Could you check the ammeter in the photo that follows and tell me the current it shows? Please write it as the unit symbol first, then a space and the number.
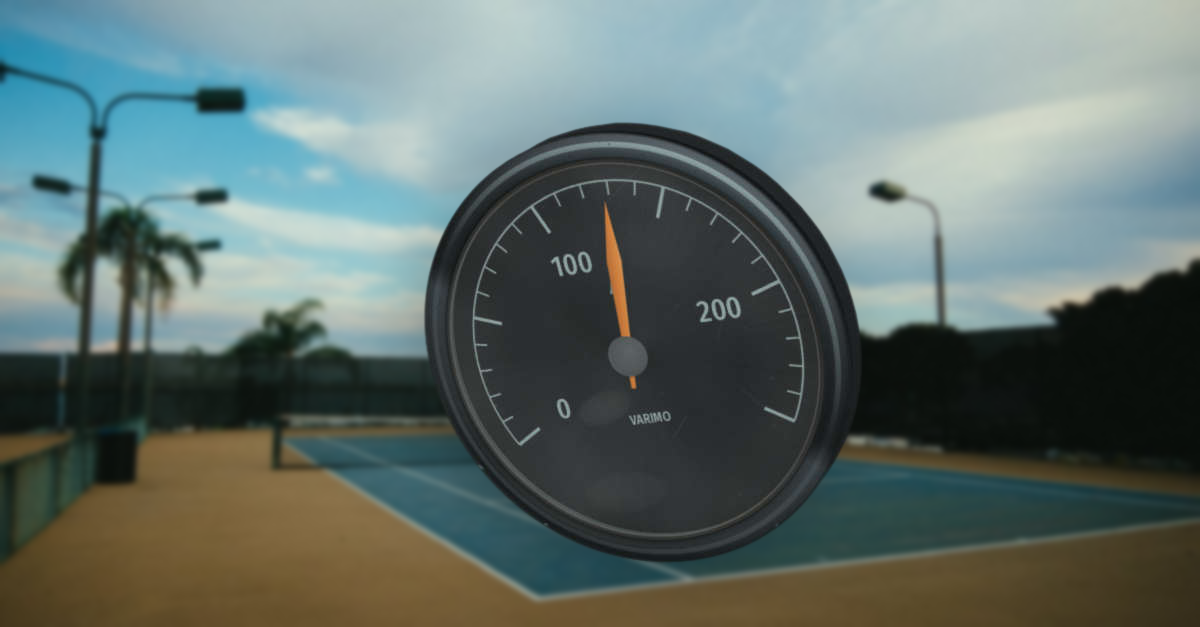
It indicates A 130
